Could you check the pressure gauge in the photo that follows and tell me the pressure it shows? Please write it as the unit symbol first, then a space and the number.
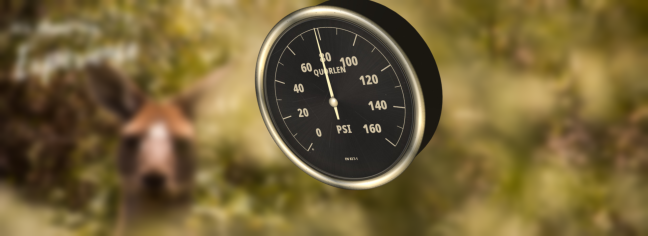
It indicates psi 80
